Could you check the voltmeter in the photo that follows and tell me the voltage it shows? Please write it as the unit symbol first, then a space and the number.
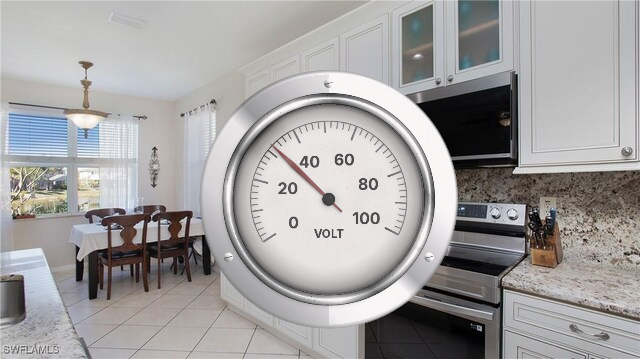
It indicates V 32
